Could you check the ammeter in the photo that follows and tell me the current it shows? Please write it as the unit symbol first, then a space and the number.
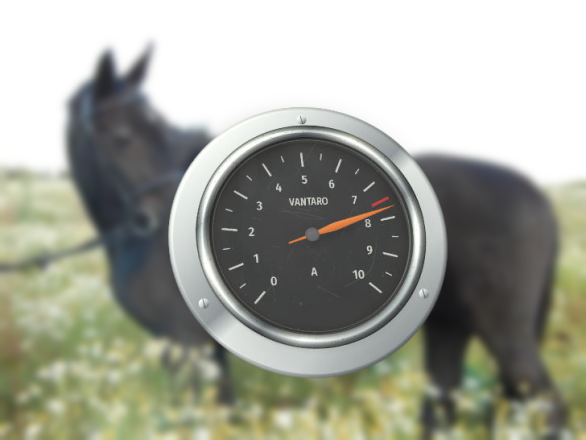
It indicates A 7.75
